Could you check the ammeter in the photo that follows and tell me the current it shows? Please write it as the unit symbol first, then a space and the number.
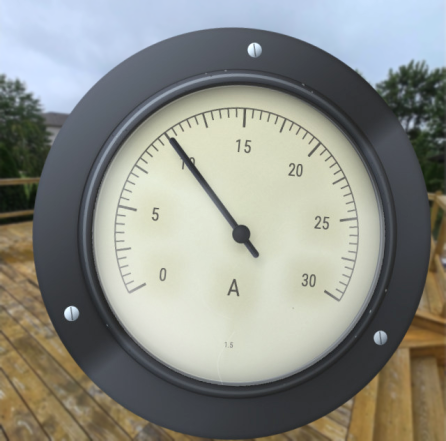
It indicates A 10
